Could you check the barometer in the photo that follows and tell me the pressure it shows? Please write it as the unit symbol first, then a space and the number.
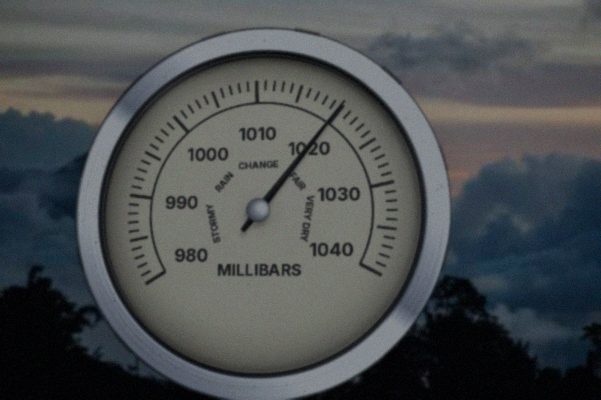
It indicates mbar 1020
